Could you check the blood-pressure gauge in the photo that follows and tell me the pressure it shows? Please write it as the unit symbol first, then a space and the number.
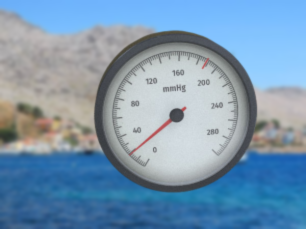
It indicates mmHg 20
